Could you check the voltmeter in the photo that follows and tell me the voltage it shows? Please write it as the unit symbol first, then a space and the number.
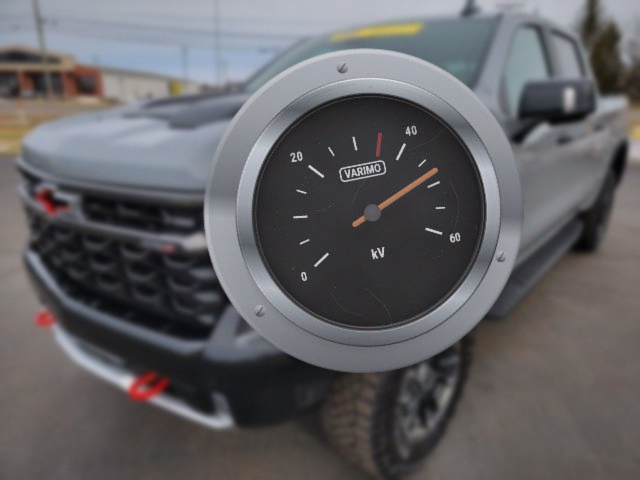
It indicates kV 47.5
